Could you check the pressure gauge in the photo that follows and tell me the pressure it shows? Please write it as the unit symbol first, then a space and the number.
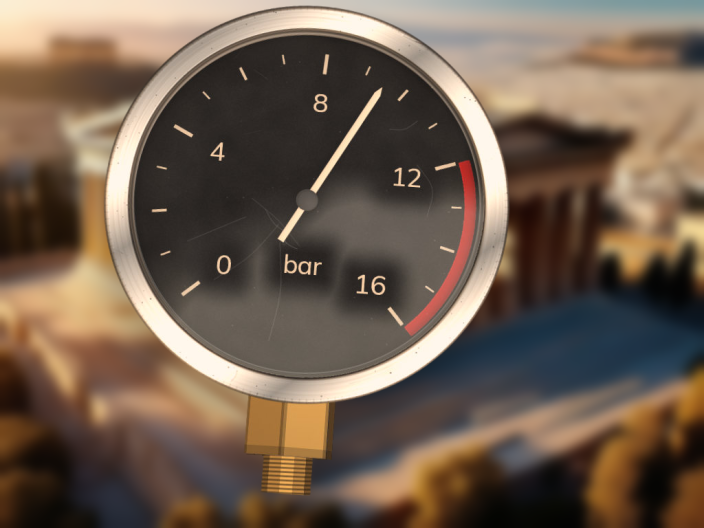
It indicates bar 9.5
